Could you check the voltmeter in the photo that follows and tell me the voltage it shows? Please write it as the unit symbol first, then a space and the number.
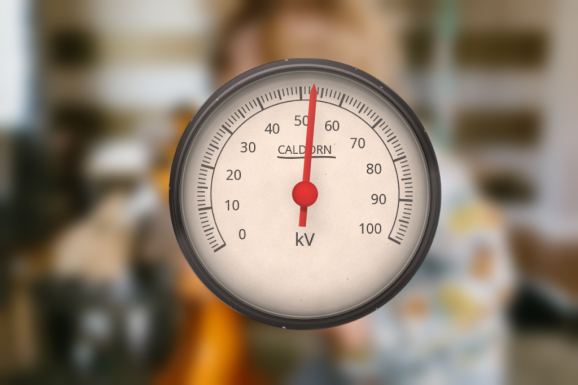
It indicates kV 53
